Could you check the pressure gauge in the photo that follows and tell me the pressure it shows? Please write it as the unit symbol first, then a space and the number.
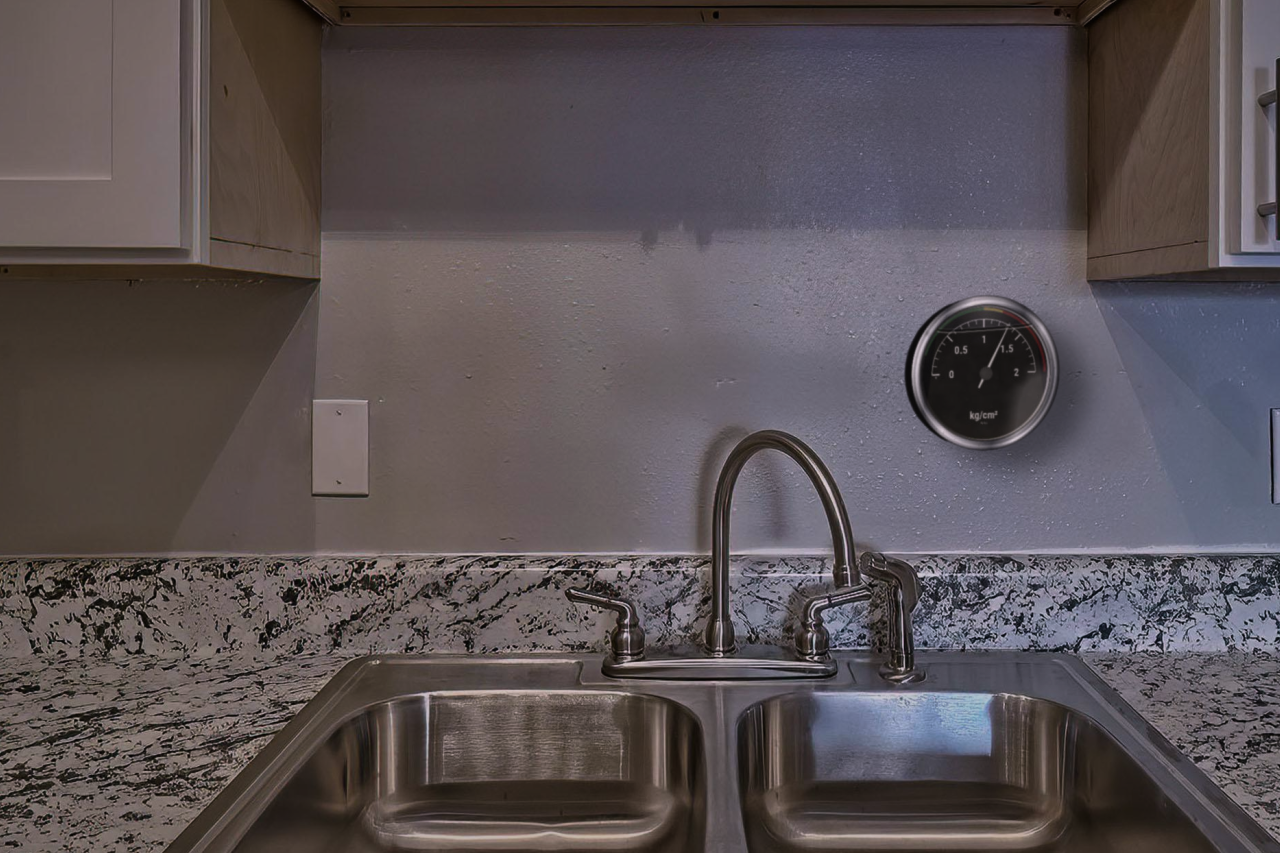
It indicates kg/cm² 1.3
